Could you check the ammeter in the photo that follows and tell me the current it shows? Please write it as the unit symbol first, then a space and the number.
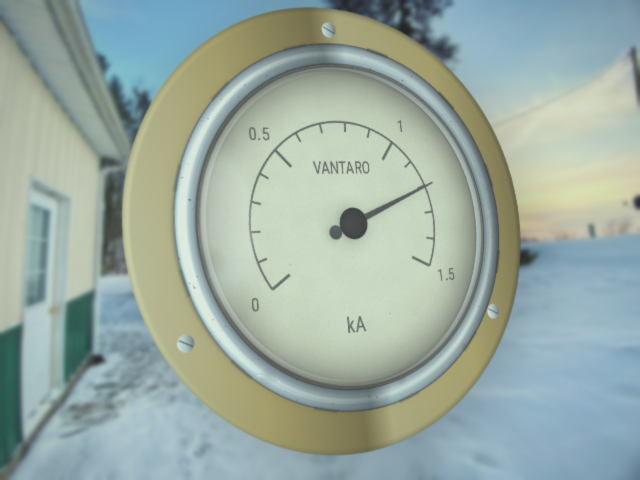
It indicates kA 1.2
